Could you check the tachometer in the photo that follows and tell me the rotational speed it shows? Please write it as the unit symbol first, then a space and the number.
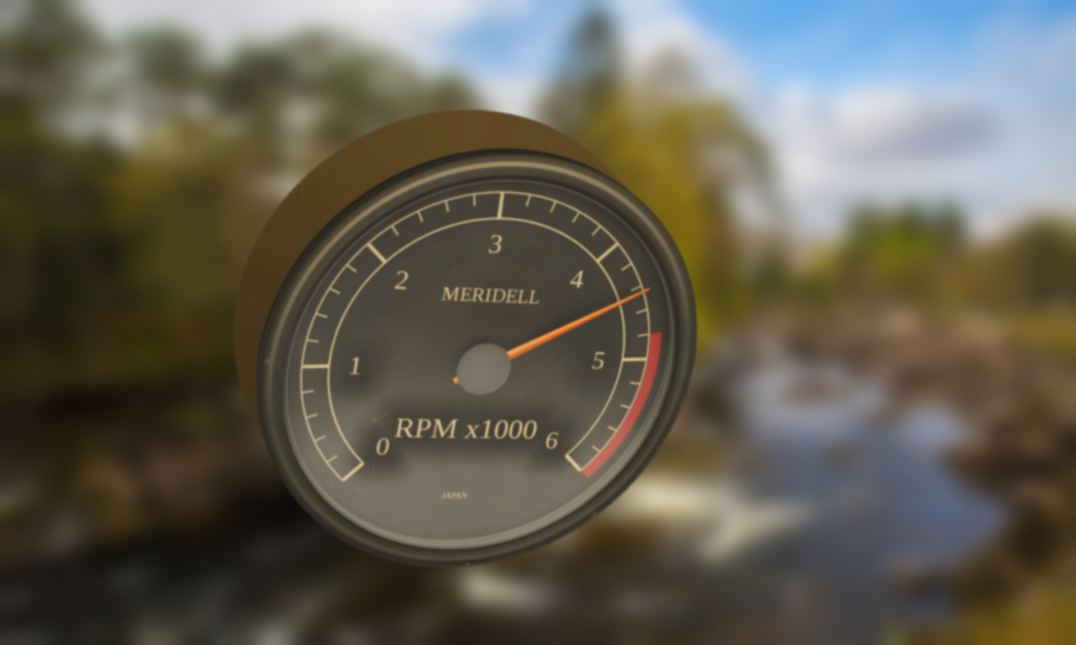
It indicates rpm 4400
